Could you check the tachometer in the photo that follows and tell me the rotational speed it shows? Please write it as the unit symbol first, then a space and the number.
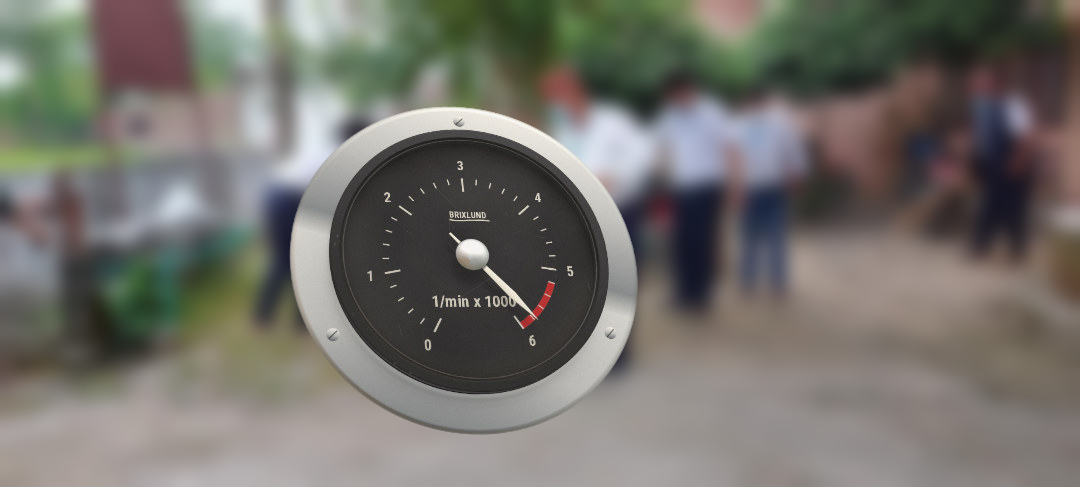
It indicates rpm 5800
